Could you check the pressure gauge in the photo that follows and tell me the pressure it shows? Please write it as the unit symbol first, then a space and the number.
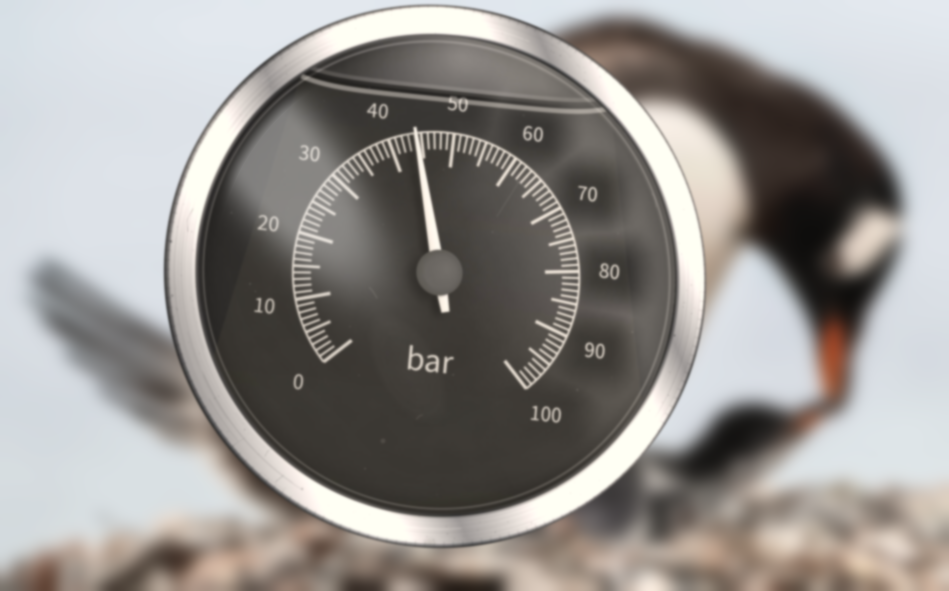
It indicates bar 44
